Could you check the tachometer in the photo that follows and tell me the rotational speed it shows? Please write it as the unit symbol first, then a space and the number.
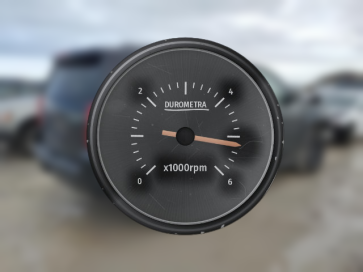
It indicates rpm 5200
